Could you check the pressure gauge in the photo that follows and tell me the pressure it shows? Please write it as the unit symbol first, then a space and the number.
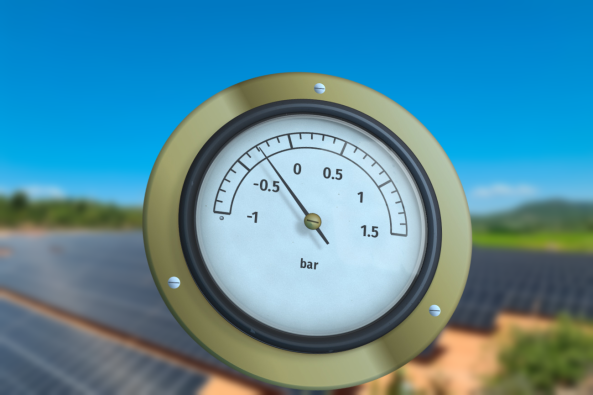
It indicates bar -0.3
